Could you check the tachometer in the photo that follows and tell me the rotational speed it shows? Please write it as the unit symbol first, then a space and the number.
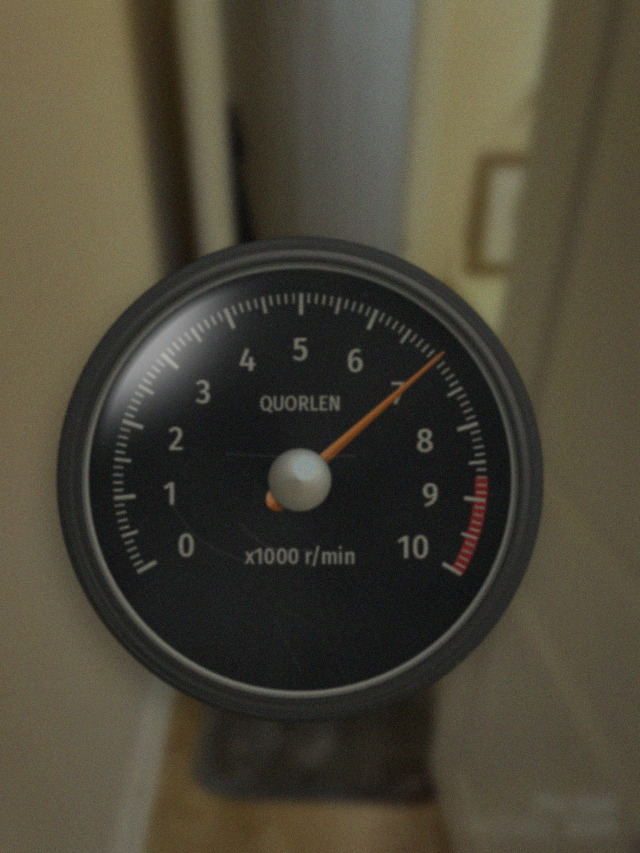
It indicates rpm 7000
